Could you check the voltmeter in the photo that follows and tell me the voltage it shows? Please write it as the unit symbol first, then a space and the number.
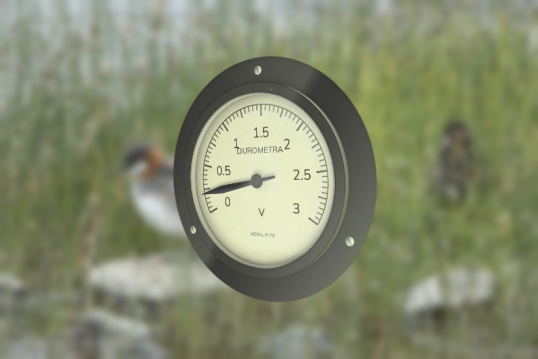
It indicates V 0.2
